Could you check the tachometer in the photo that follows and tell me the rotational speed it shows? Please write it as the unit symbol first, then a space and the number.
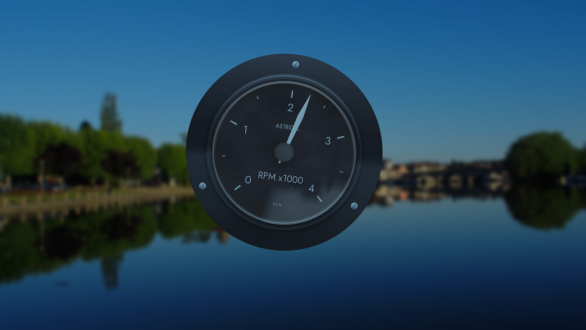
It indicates rpm 2250
